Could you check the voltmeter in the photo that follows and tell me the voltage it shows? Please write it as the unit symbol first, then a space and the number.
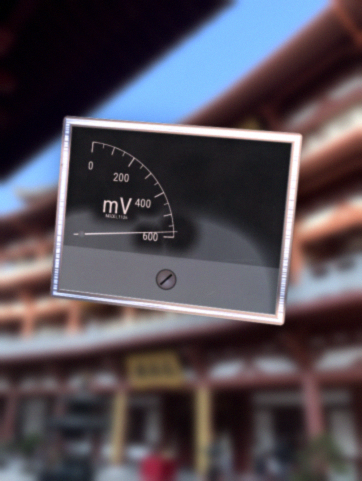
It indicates mV 575
